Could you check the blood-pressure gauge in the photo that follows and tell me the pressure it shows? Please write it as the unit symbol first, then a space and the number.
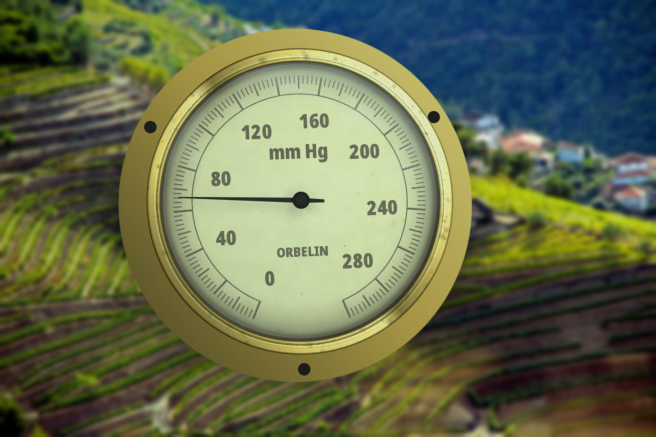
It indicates mmHg 66
